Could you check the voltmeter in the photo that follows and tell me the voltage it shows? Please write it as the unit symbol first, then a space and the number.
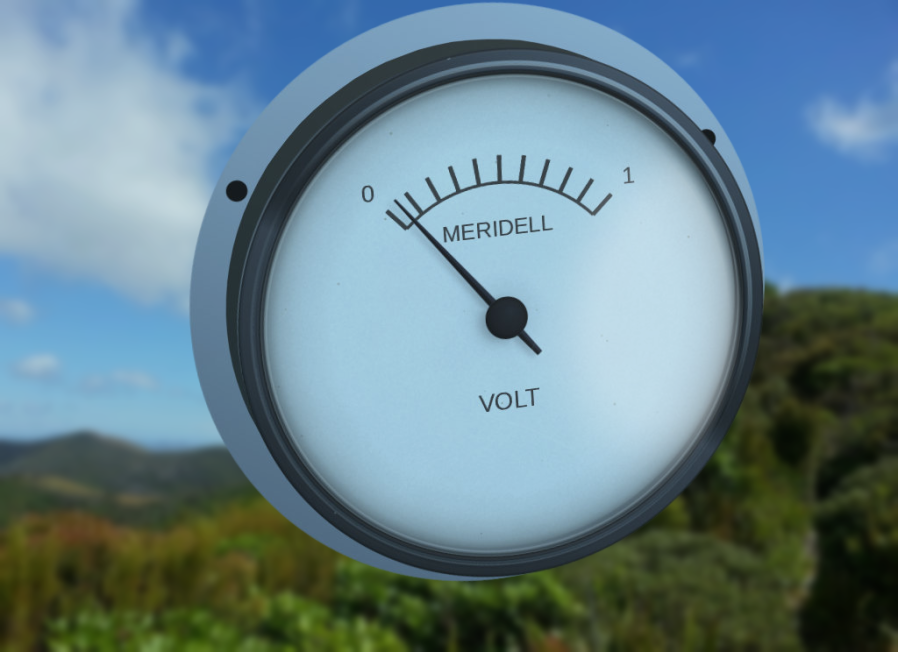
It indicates V 0.05
